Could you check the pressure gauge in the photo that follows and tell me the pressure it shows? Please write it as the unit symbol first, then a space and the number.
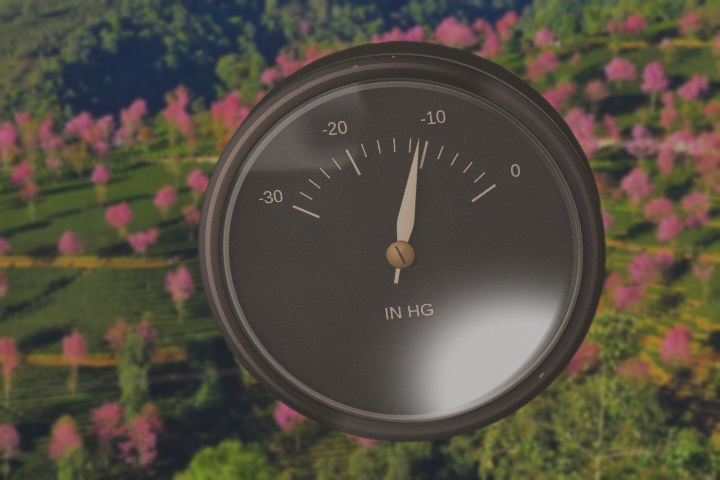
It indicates inHg -11
